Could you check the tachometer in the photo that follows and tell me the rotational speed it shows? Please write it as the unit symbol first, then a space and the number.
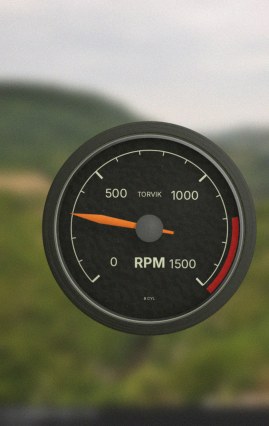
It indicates rpm 300
